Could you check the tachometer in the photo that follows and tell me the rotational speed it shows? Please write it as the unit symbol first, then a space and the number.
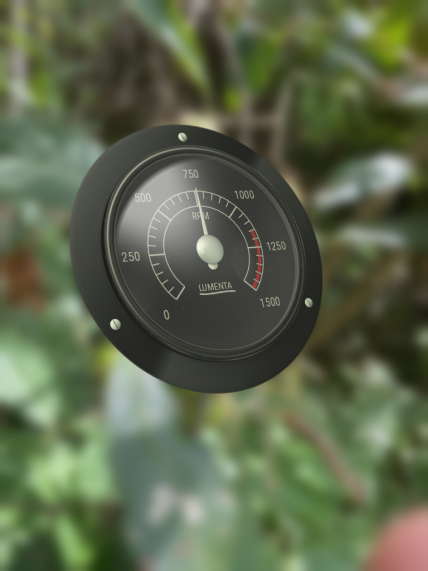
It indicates rpm 750
